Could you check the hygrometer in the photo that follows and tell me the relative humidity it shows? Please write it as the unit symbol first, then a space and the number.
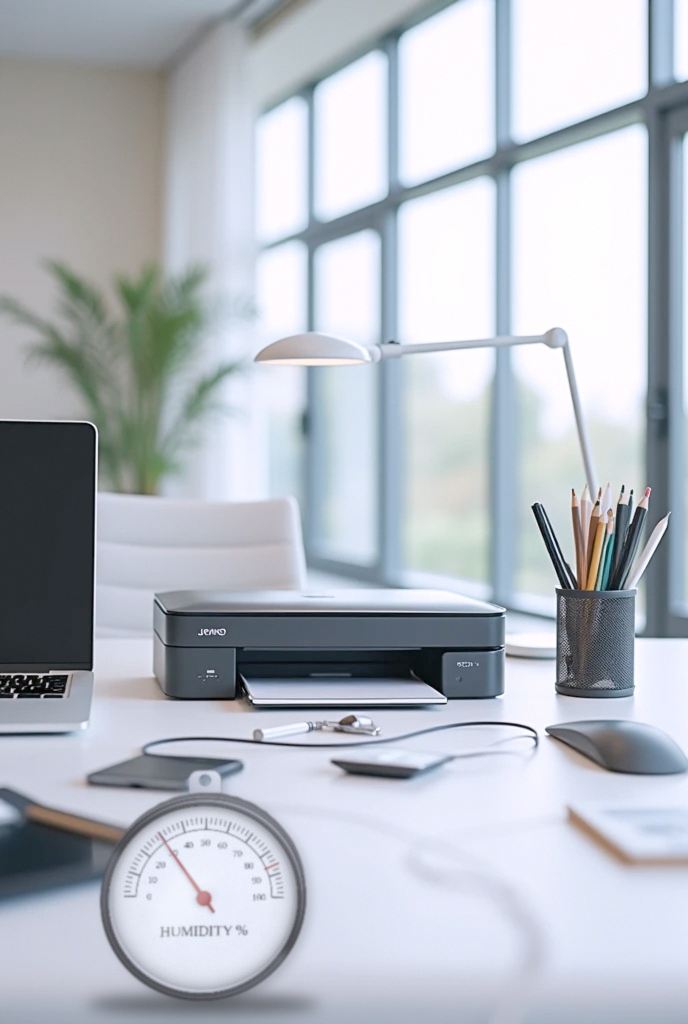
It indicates % 30
